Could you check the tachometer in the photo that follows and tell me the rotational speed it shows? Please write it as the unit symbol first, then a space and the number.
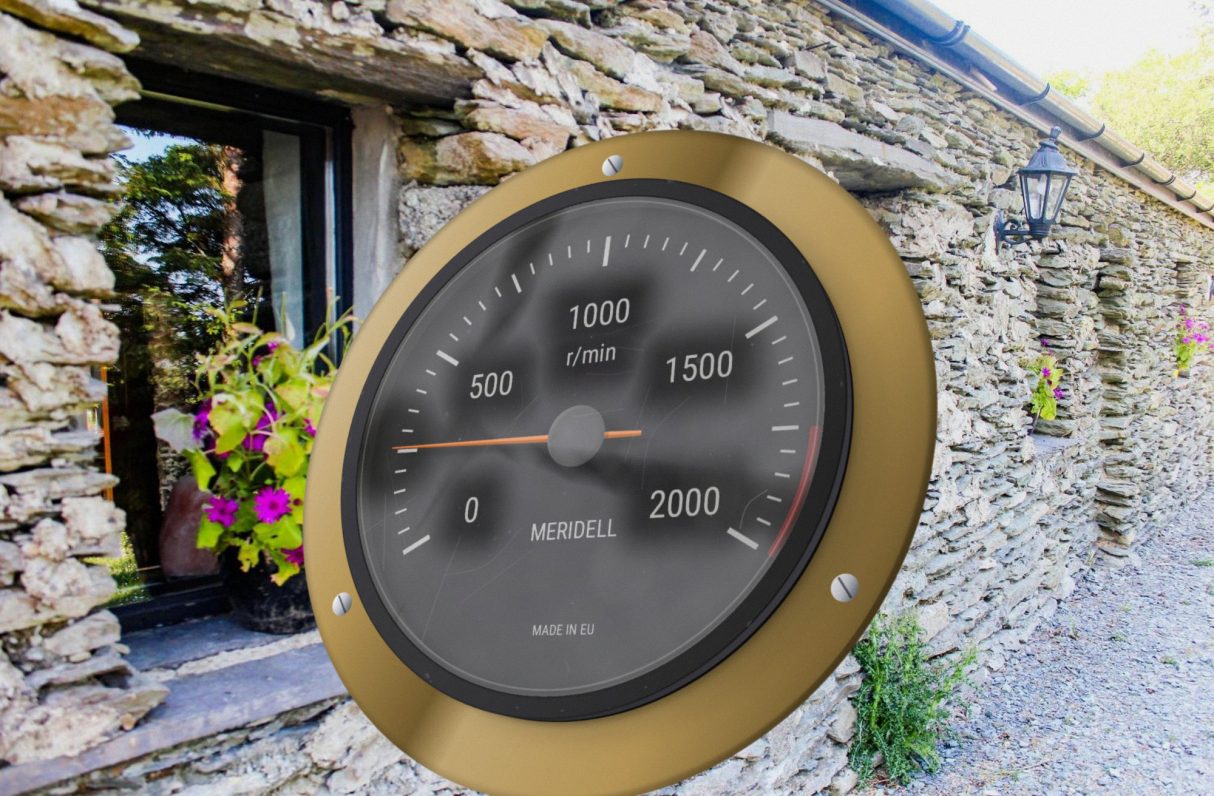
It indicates rpm 250
